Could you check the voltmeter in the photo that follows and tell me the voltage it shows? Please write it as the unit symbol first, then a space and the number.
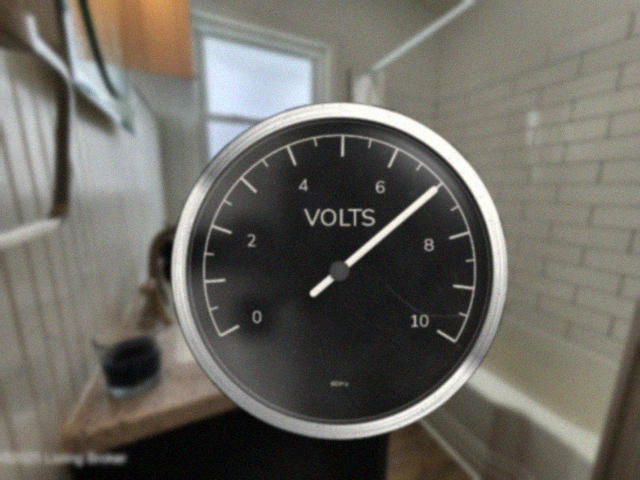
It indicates V 7
